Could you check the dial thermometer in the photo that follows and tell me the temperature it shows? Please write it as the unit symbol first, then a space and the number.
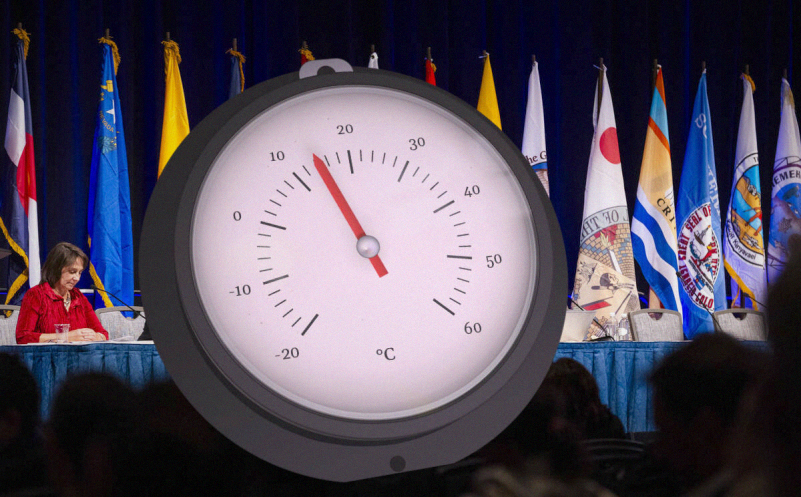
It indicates °C 14
